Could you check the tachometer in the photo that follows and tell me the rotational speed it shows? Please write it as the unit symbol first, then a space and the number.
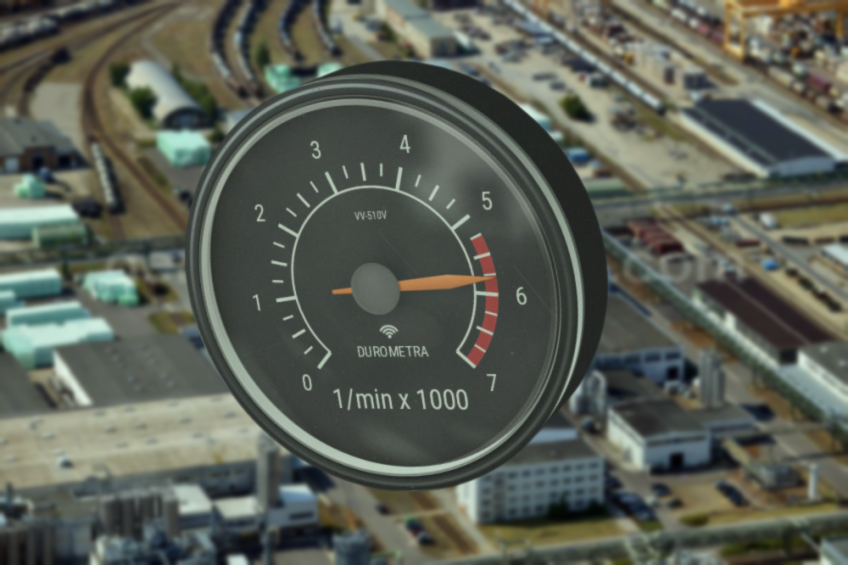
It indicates rpm 5750
